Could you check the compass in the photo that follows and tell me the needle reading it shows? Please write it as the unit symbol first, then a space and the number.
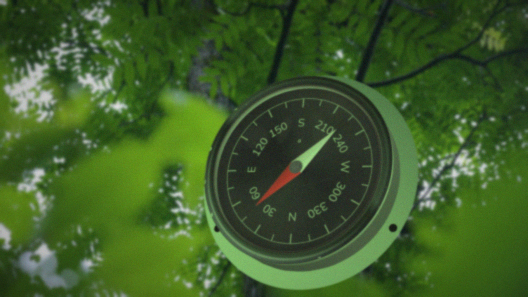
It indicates ° 45
